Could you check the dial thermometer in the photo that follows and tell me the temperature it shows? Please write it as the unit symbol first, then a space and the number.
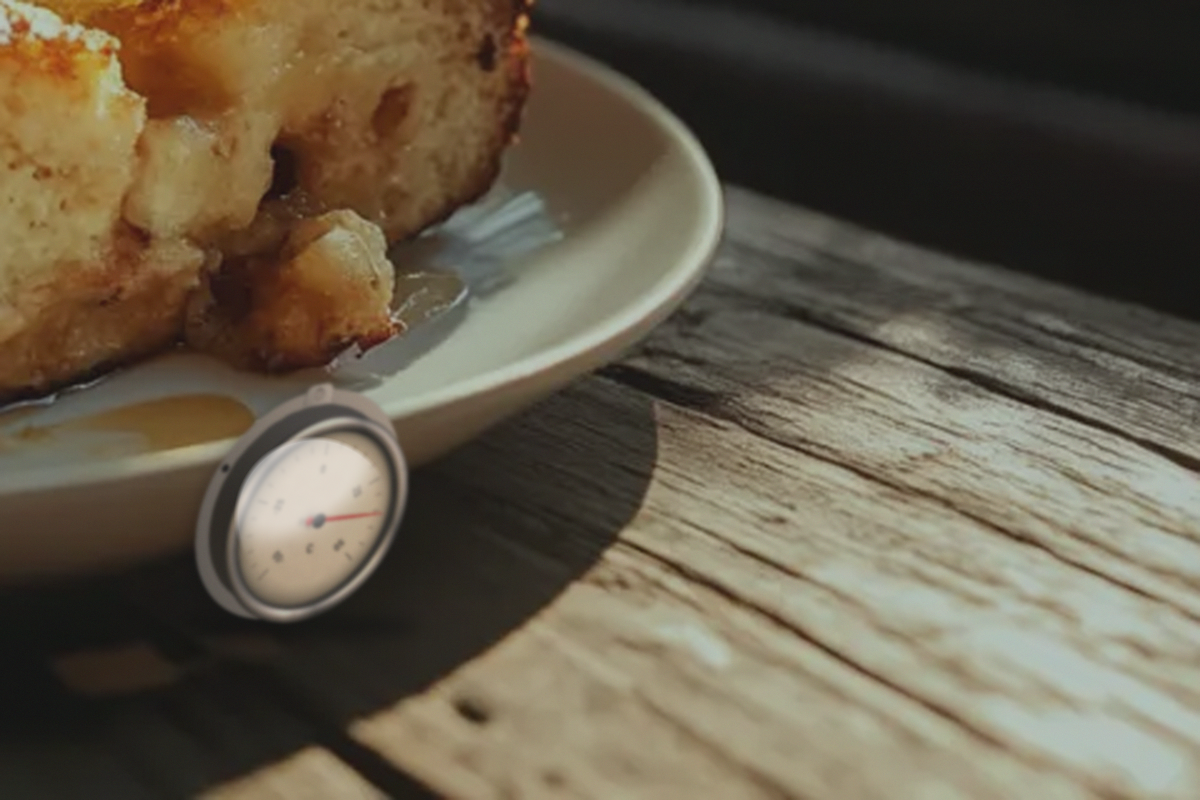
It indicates °C 35
